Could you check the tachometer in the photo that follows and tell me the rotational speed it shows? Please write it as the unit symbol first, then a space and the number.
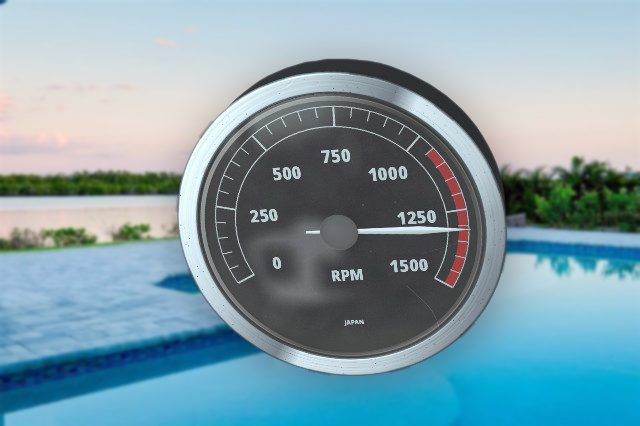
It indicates rpm 1300
